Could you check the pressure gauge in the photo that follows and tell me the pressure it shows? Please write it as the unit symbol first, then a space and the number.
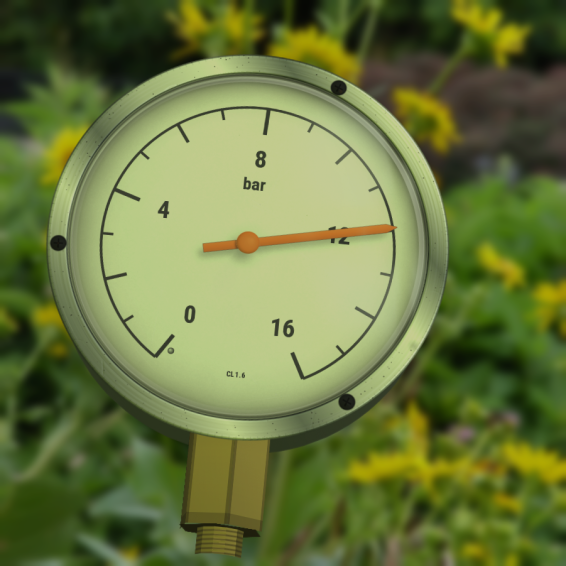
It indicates bar 12
